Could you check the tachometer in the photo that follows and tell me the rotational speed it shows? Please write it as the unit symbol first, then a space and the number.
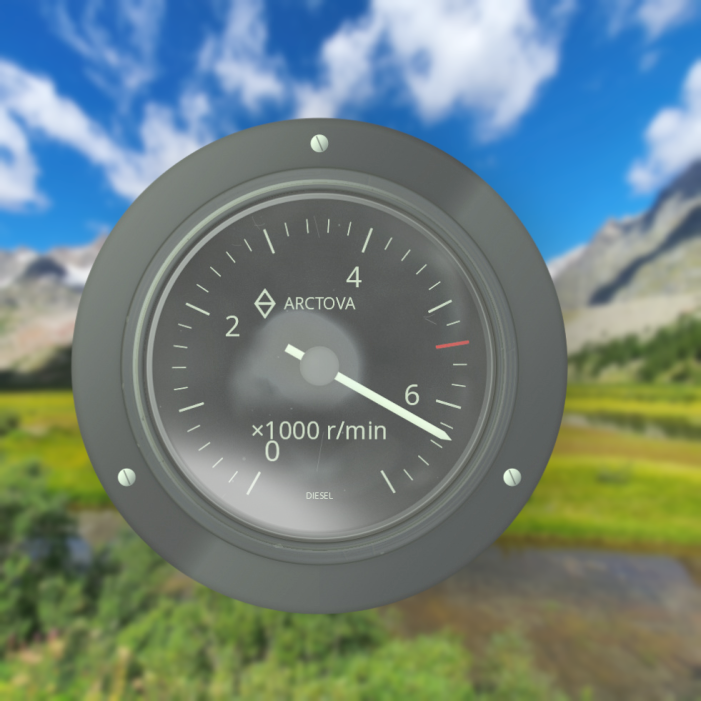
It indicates rpm 6300
